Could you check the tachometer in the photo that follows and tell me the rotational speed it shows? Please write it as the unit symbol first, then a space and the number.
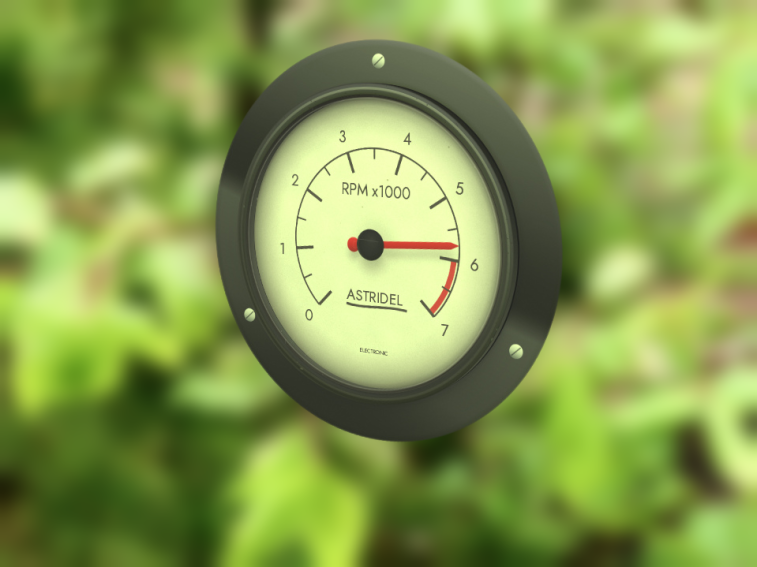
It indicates rpm 5750
